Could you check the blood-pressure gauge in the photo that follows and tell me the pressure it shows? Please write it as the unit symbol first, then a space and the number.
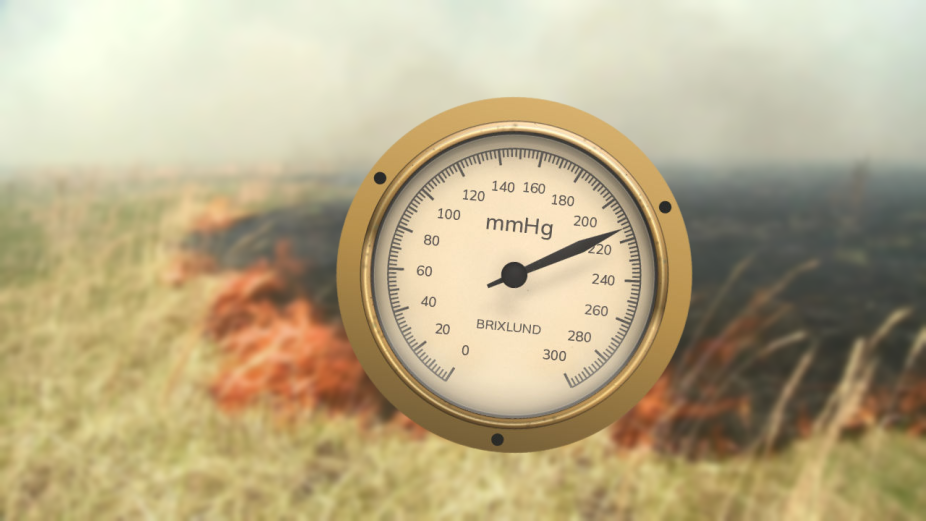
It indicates mmHg 214
